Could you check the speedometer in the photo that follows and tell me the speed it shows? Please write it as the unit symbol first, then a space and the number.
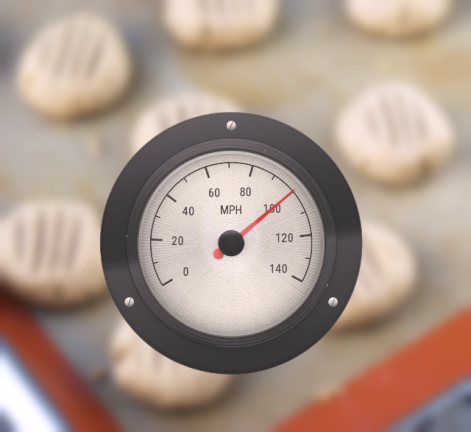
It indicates mph 100
